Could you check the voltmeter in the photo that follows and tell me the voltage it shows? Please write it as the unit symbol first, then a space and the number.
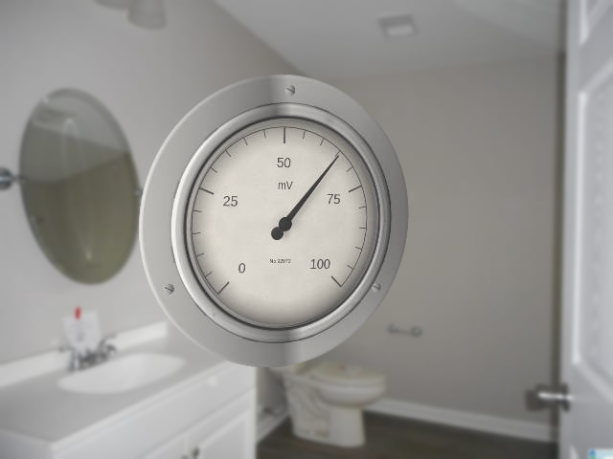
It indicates mV 65
